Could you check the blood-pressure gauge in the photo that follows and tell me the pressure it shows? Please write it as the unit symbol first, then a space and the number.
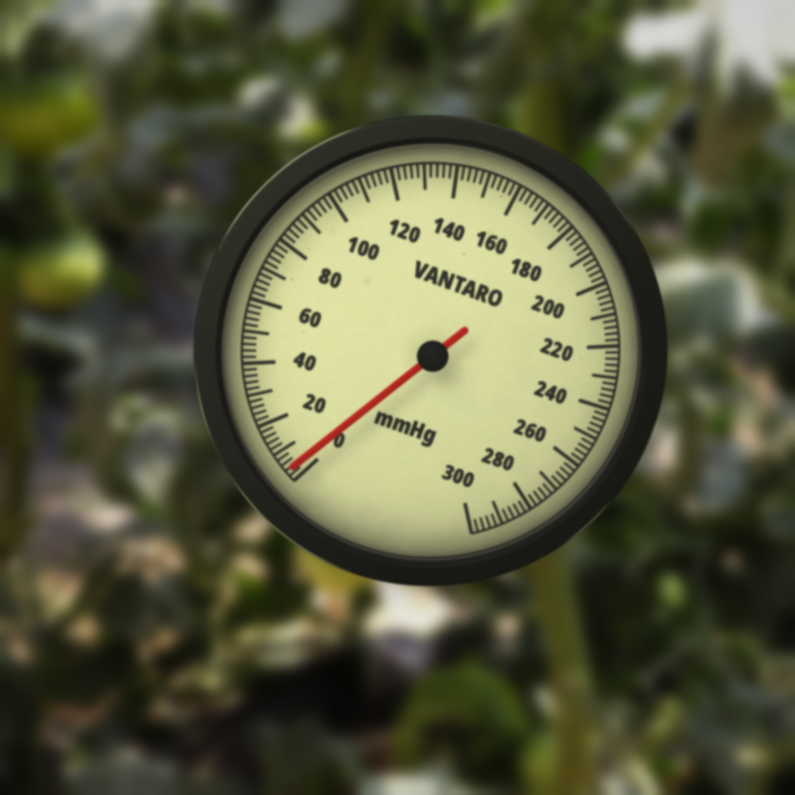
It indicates mmHg 4
